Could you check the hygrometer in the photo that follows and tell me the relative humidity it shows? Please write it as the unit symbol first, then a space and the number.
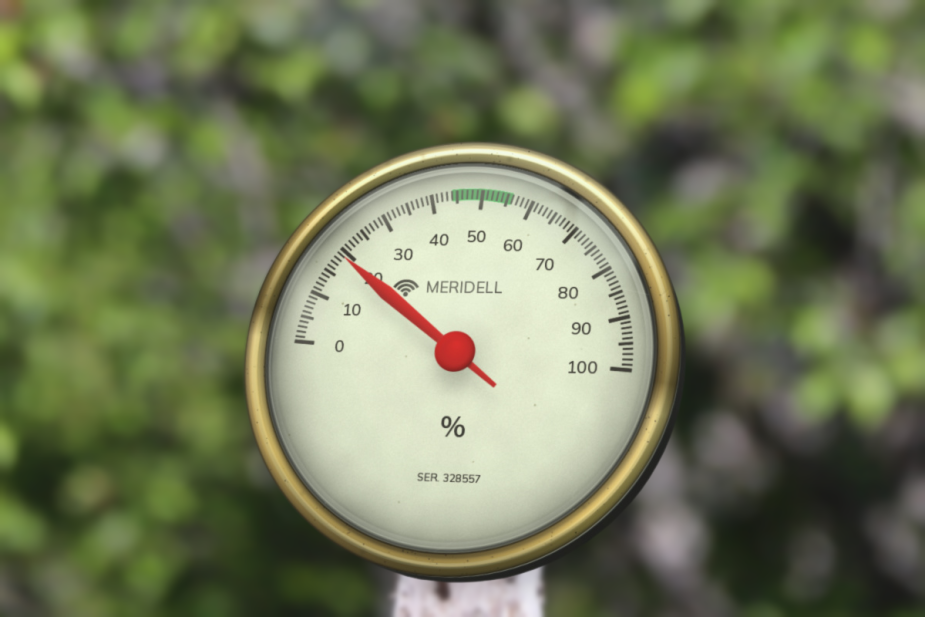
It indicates % 19
